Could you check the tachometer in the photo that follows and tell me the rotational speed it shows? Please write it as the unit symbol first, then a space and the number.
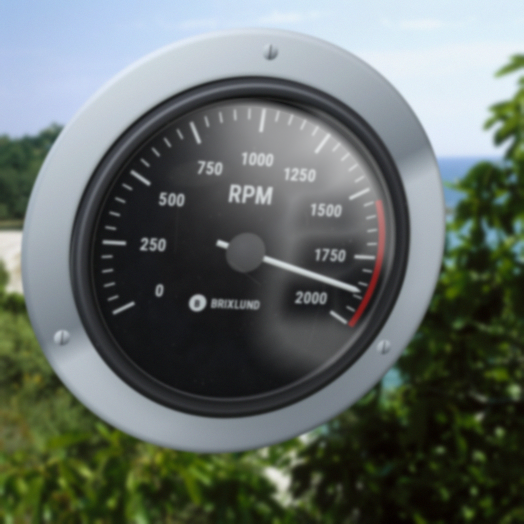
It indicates rpm 1875
